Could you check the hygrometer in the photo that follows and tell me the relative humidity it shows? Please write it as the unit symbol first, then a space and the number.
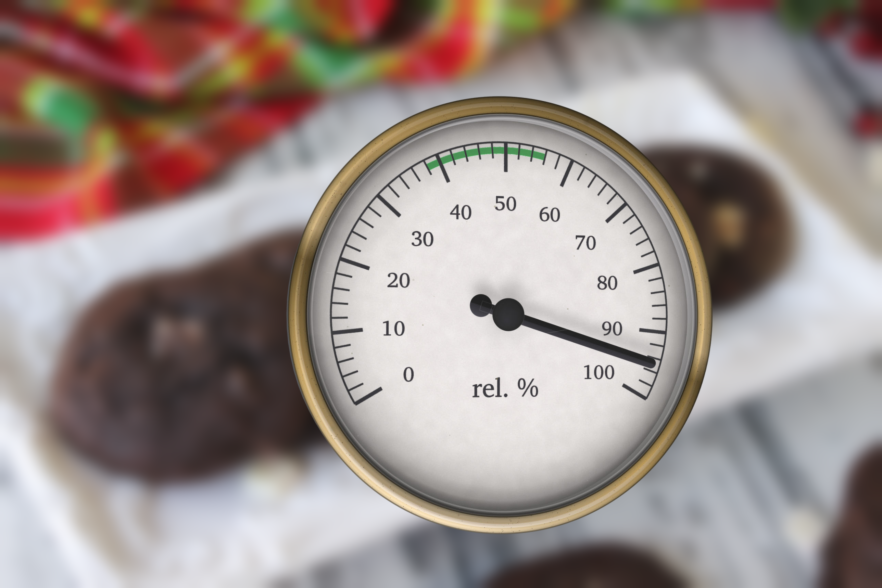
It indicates % 95
